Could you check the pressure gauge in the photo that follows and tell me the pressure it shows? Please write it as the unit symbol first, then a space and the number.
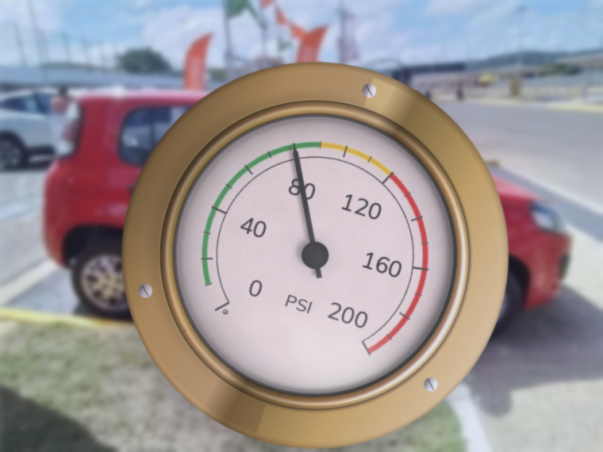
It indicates psi 80
